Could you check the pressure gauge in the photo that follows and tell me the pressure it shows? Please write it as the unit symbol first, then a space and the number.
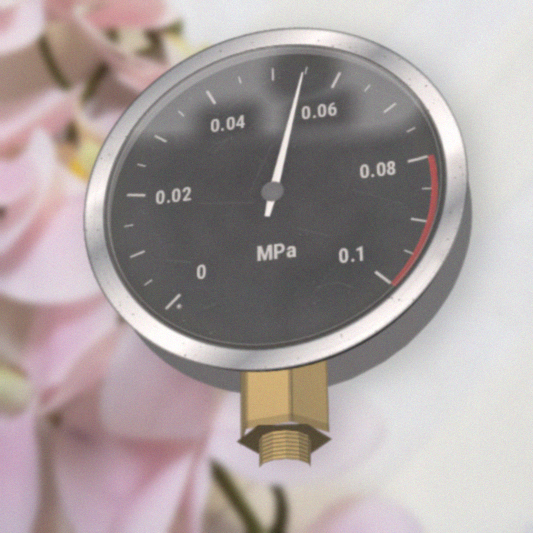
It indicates MPa 0.055
